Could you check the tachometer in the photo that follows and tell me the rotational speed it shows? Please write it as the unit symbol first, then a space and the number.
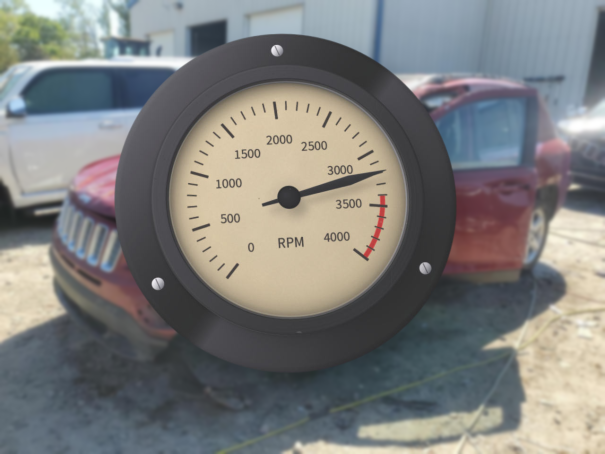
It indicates rpm 3200
